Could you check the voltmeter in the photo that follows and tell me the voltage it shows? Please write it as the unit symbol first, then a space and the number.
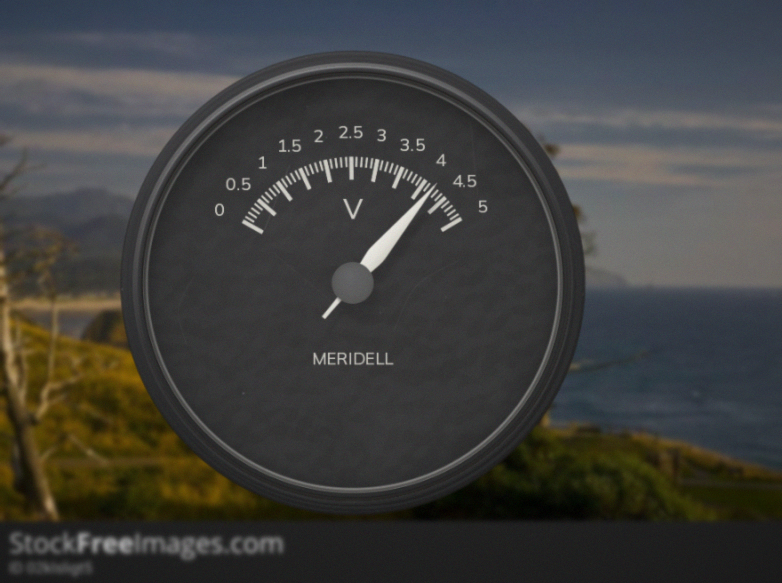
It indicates V 4.2
